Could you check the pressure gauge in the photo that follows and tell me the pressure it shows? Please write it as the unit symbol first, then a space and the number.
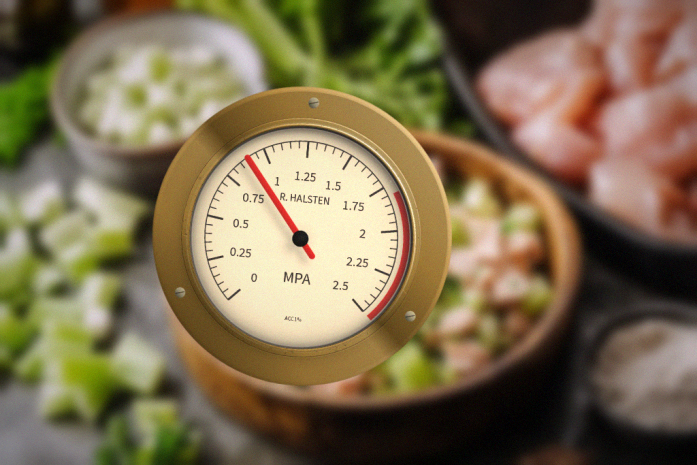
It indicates MPa 0.9
